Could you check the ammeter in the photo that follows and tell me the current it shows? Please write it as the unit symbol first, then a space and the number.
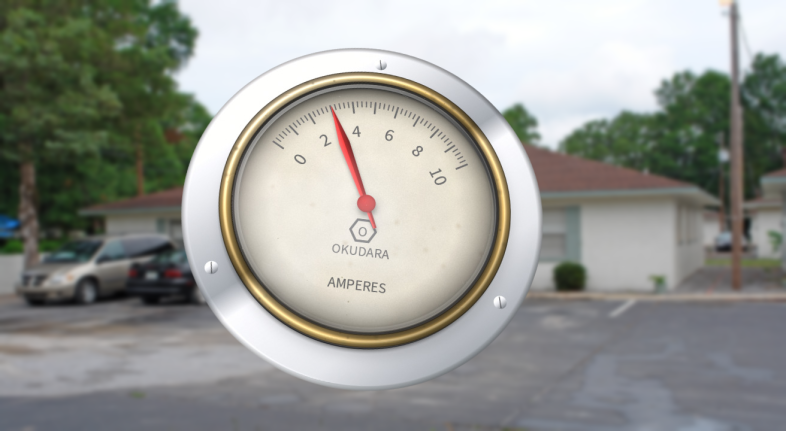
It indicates A 3
